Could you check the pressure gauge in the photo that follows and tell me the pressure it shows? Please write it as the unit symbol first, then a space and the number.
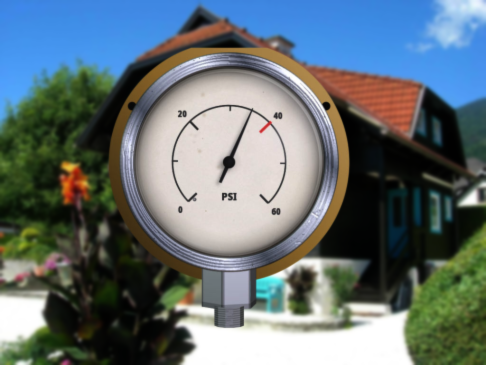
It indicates psi 35
